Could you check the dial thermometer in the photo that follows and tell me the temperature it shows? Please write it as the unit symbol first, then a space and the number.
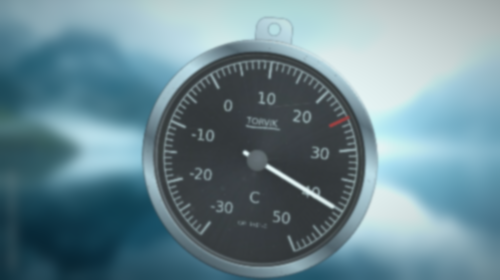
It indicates °C 40
